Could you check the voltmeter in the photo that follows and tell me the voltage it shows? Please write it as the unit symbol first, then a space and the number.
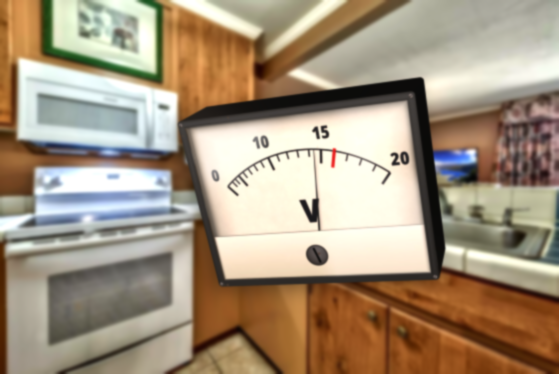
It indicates V 14.5
